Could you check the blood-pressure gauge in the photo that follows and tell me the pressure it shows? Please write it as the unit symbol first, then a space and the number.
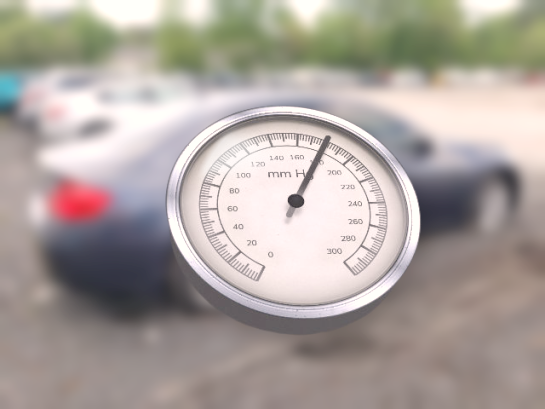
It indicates mmHg 180
